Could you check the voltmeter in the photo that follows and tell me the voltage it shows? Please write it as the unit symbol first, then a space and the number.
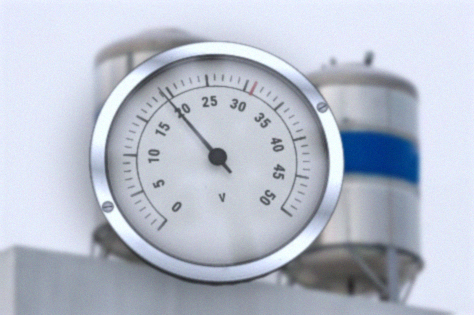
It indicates V 19
